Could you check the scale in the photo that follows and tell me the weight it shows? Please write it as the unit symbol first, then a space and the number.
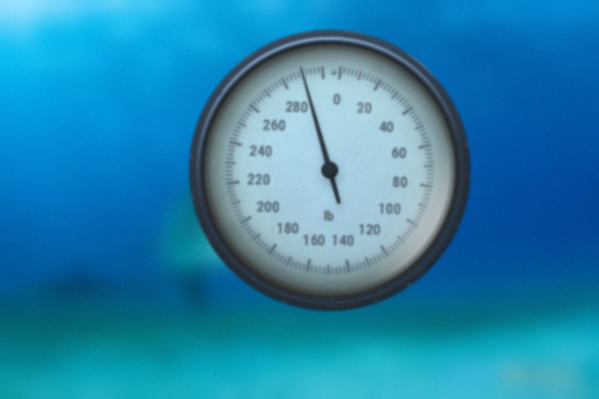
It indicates lb 290
